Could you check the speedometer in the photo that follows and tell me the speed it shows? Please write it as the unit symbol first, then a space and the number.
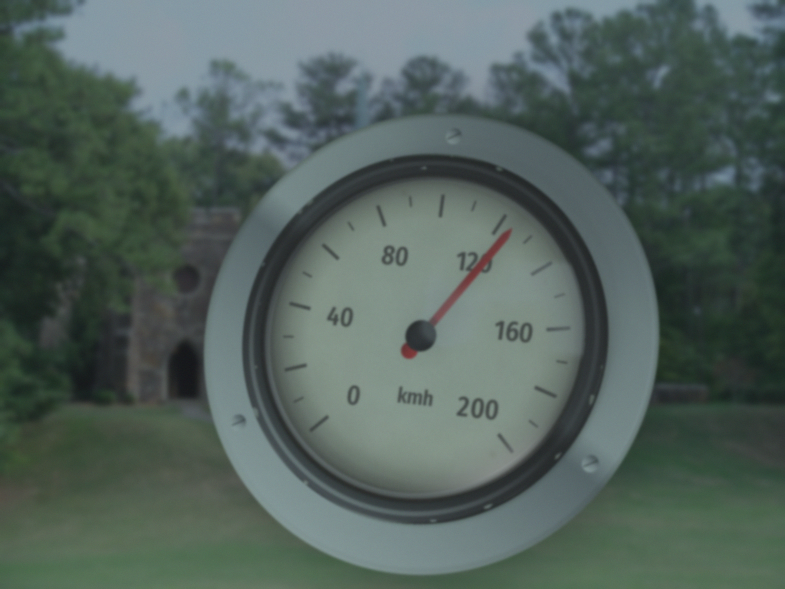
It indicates km/h 125
